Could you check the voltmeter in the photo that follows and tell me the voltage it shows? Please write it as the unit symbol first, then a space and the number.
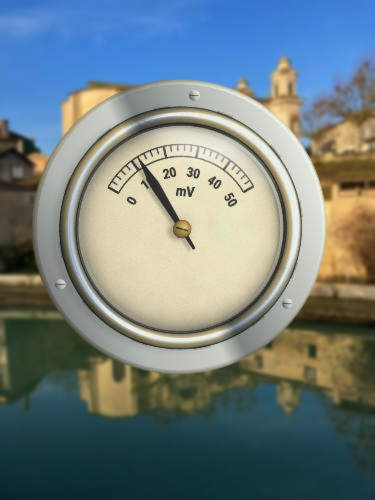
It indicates mV 12
